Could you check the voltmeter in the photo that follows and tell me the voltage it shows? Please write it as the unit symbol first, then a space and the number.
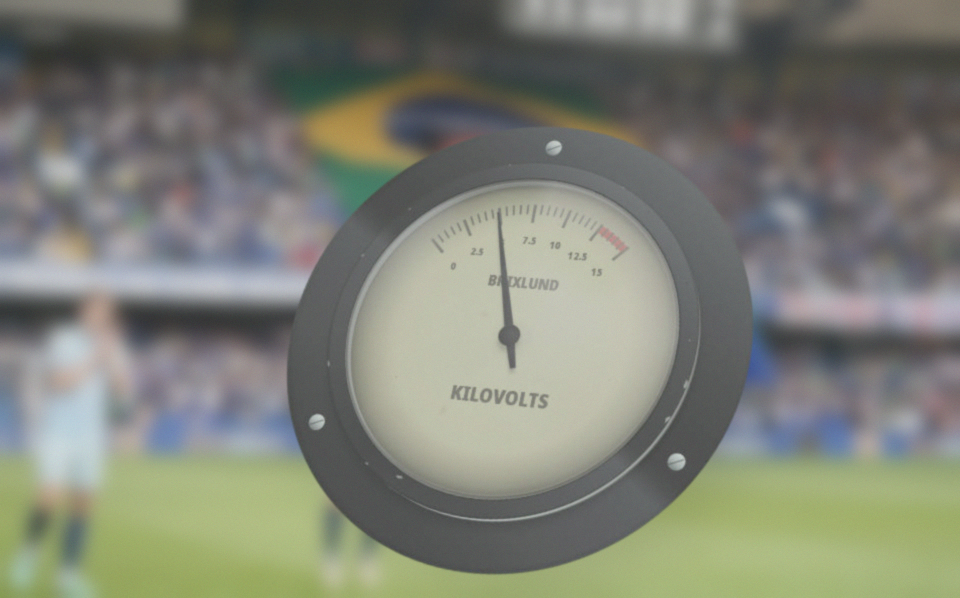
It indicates kV 5
